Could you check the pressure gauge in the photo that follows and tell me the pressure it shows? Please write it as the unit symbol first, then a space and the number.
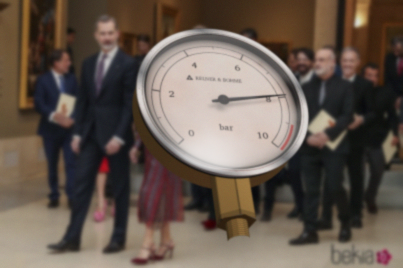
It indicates bar 8
